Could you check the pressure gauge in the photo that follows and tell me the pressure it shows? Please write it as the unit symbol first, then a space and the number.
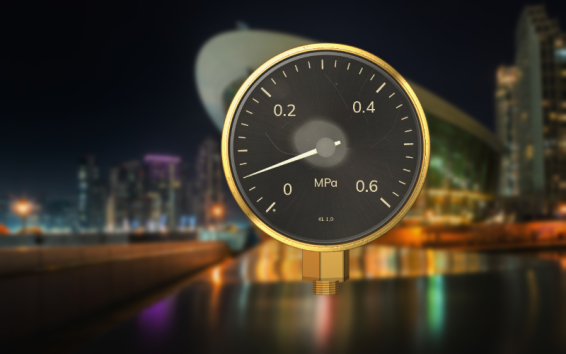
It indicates MPa 0.06
